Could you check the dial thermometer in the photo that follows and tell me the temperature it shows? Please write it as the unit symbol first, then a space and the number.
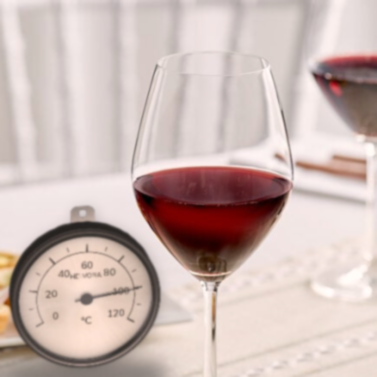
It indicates °C 100
